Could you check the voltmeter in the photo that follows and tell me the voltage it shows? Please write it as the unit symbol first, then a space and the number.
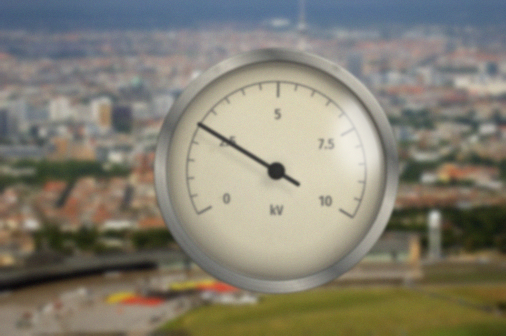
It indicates kV 2.5
